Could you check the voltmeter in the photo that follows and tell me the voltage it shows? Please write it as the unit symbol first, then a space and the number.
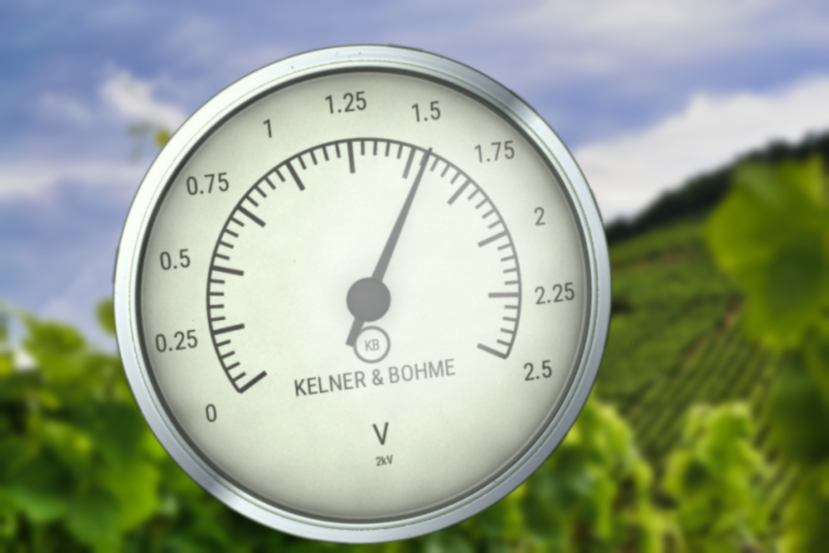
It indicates V 1.55
